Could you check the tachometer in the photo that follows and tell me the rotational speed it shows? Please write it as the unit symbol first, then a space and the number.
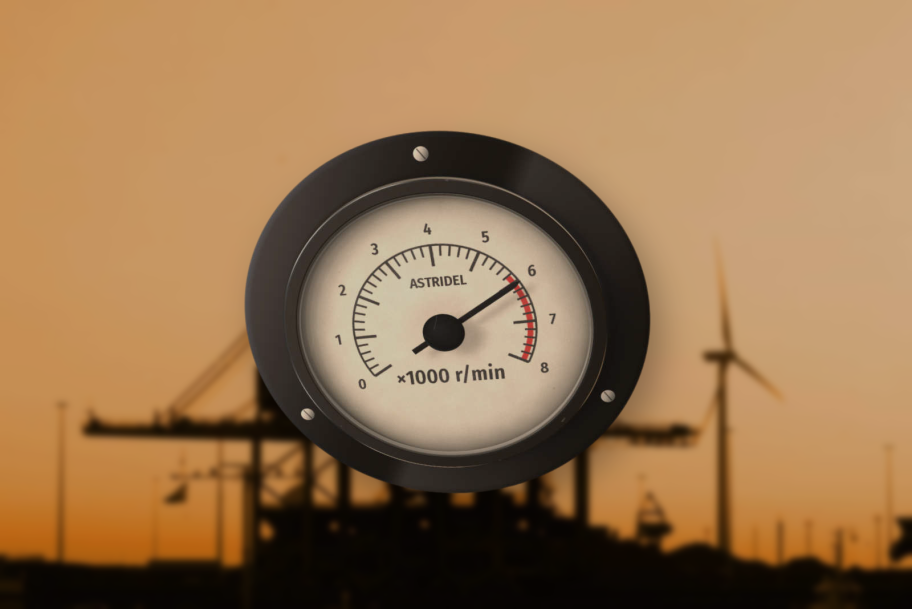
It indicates rpm 6000
